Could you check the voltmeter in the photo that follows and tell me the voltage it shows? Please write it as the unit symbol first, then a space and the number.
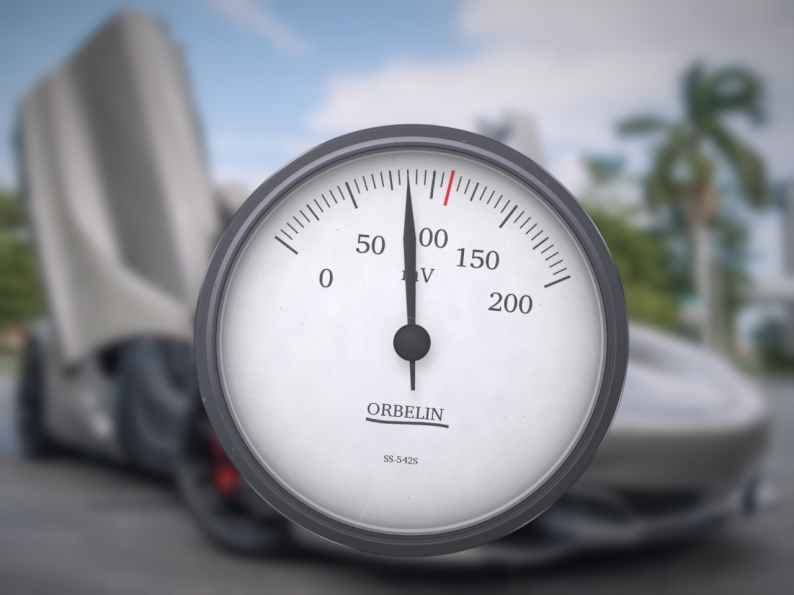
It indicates mV 85
